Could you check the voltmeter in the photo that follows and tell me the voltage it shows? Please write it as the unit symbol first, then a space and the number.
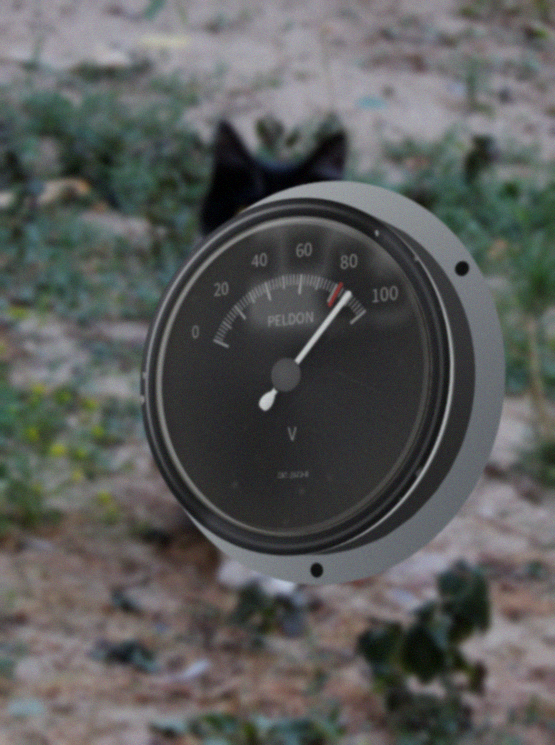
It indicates V 90
